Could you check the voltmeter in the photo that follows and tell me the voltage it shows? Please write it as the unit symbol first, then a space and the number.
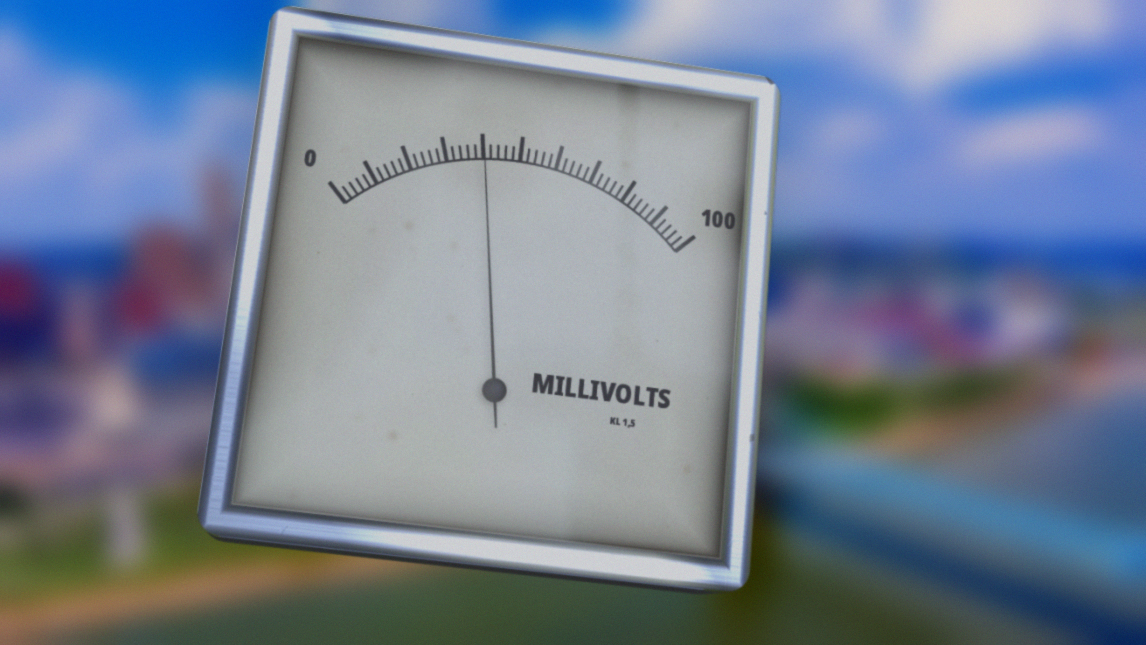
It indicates mV 40
